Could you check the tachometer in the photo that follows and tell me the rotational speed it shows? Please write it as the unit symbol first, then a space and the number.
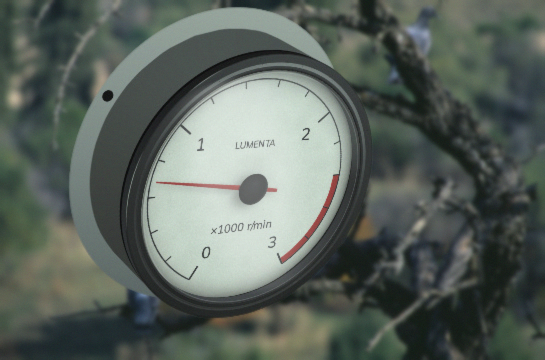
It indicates rpm 700
